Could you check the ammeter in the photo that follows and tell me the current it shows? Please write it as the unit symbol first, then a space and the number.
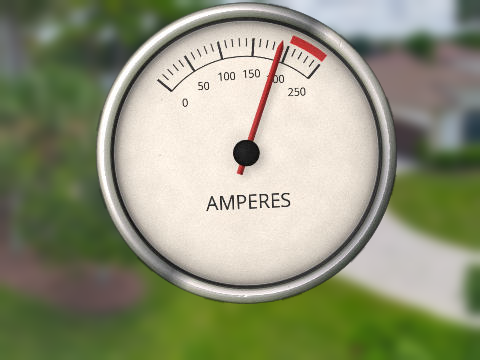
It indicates A 190
